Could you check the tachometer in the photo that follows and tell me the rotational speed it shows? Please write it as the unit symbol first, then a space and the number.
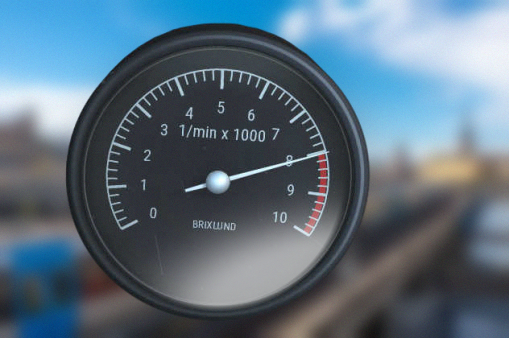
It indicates rpm 8000
